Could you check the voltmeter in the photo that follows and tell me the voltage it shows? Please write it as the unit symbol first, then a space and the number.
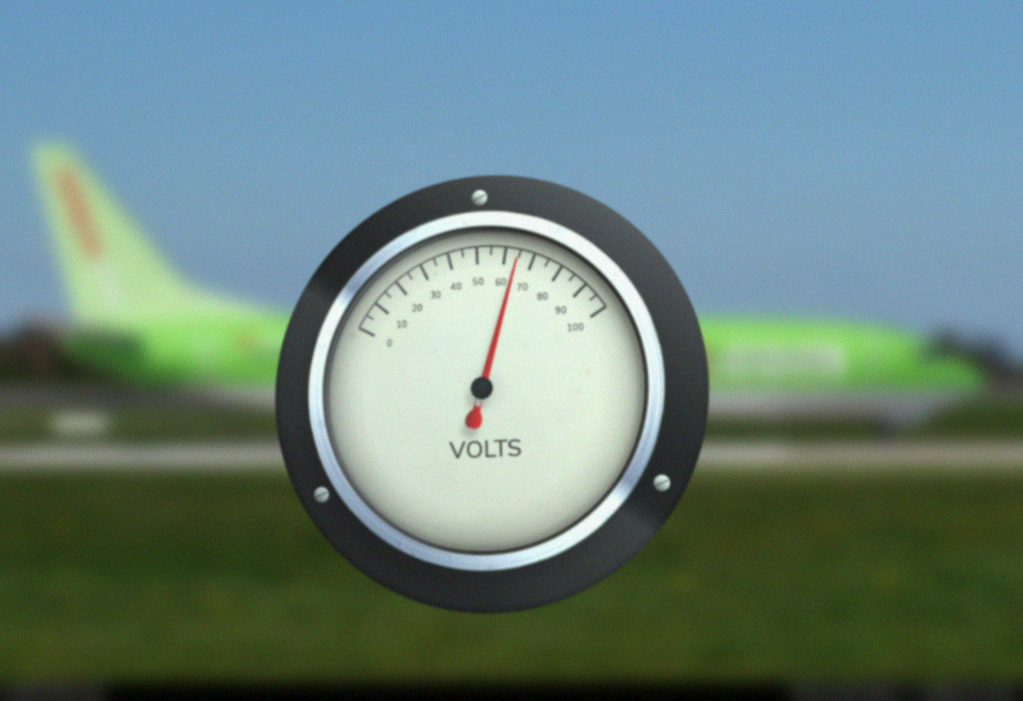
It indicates V 65
